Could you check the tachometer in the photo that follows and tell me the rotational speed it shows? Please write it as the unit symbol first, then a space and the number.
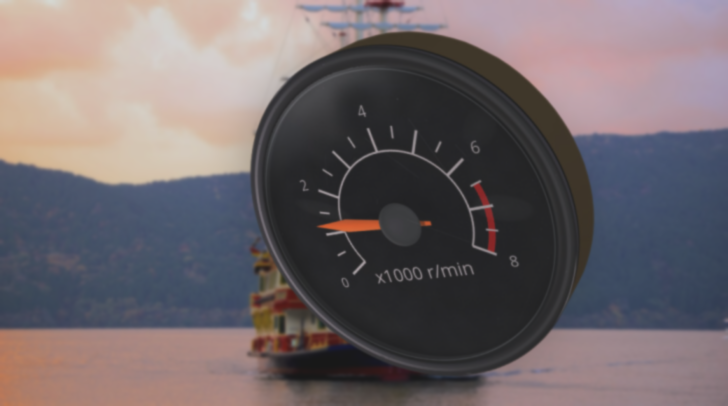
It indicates rpm 1250
